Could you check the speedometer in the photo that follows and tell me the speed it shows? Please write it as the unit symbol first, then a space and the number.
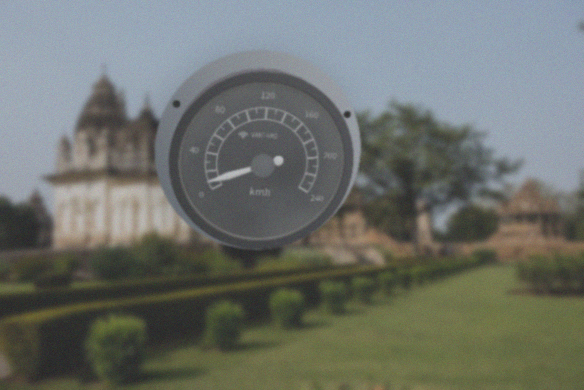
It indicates km/h 10
